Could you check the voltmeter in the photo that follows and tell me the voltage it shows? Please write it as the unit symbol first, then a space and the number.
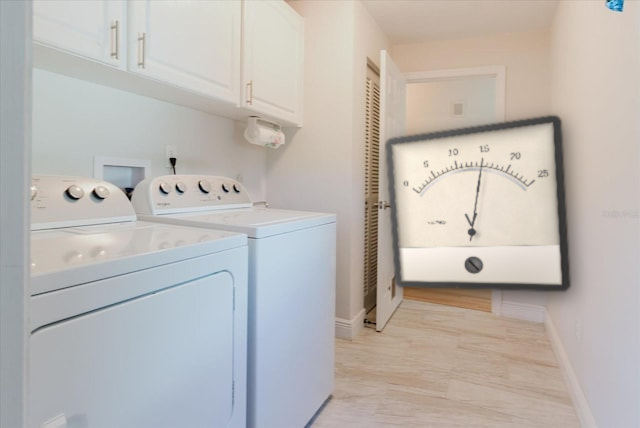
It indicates V 15
